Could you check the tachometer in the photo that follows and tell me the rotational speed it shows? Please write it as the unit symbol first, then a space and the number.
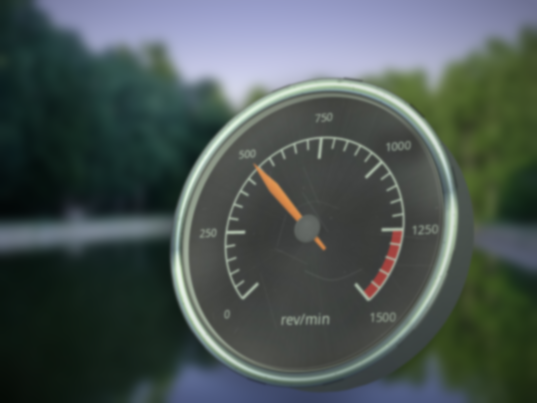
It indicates rpm 500
